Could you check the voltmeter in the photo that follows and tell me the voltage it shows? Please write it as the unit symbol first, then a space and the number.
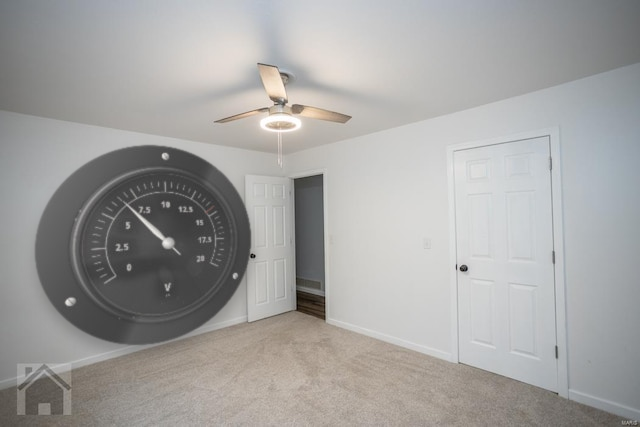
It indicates V 6.5
